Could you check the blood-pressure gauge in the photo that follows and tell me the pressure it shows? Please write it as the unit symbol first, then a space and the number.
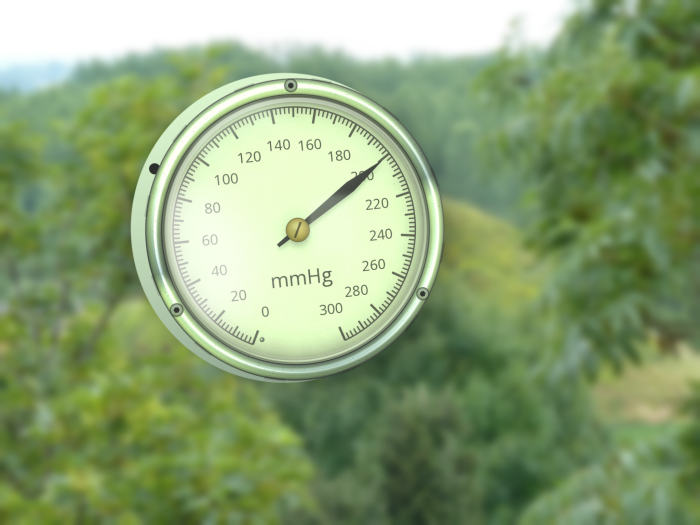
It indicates mmHg 200
